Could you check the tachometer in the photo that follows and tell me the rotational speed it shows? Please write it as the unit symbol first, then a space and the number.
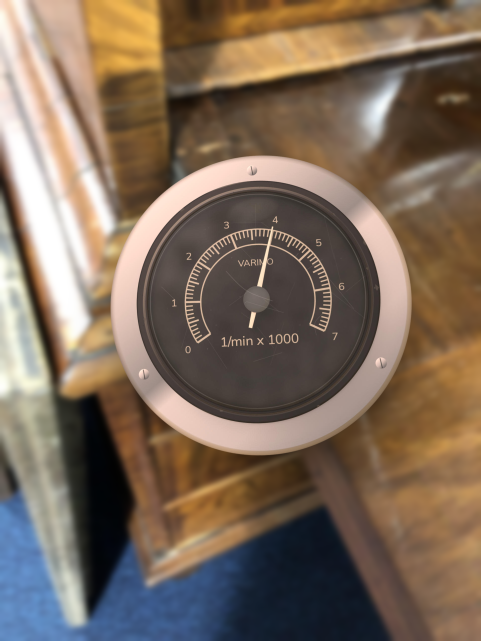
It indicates rpm 4000
